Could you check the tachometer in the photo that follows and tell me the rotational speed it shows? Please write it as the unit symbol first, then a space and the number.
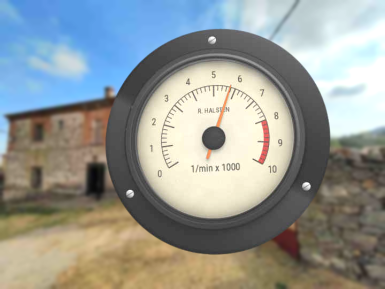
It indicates rpm 5800
